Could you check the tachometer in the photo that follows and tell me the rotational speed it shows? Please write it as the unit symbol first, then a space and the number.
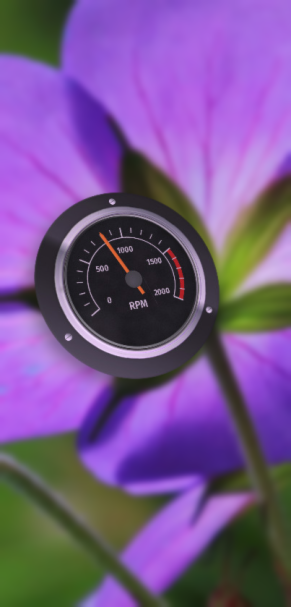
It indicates rpm 800
